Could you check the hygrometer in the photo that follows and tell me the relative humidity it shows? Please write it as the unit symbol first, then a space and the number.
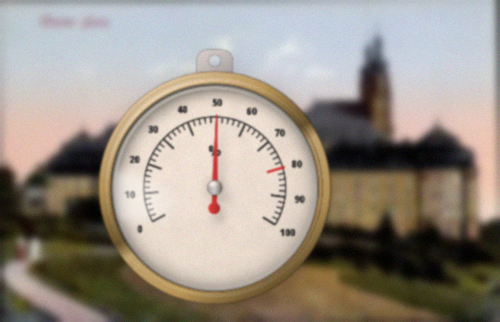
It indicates % 50
